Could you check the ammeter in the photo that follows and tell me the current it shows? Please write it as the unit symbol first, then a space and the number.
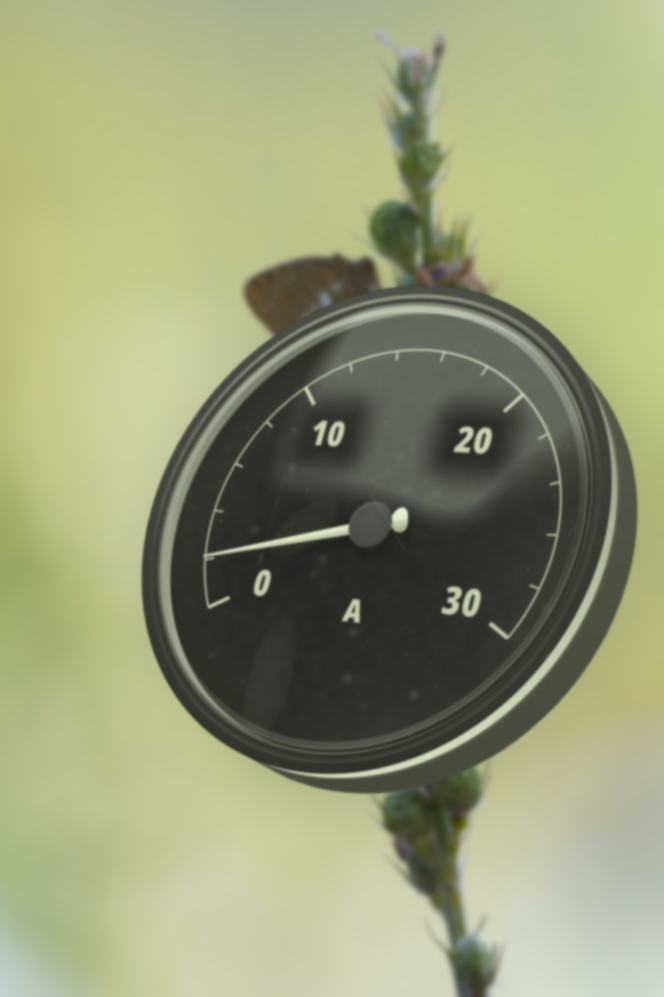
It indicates A 2
